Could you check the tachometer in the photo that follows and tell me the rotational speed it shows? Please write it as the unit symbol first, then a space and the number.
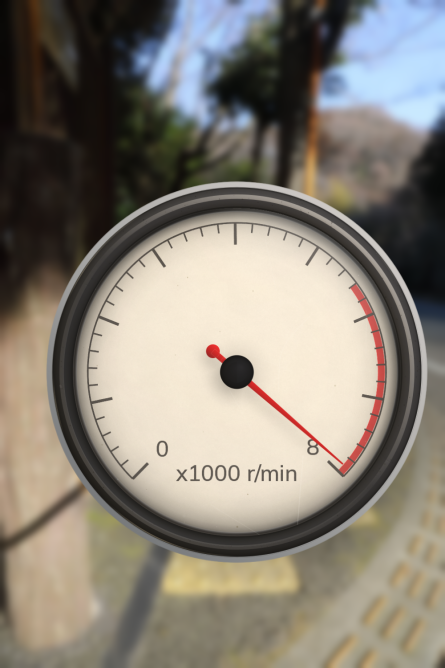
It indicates rpm 7900
